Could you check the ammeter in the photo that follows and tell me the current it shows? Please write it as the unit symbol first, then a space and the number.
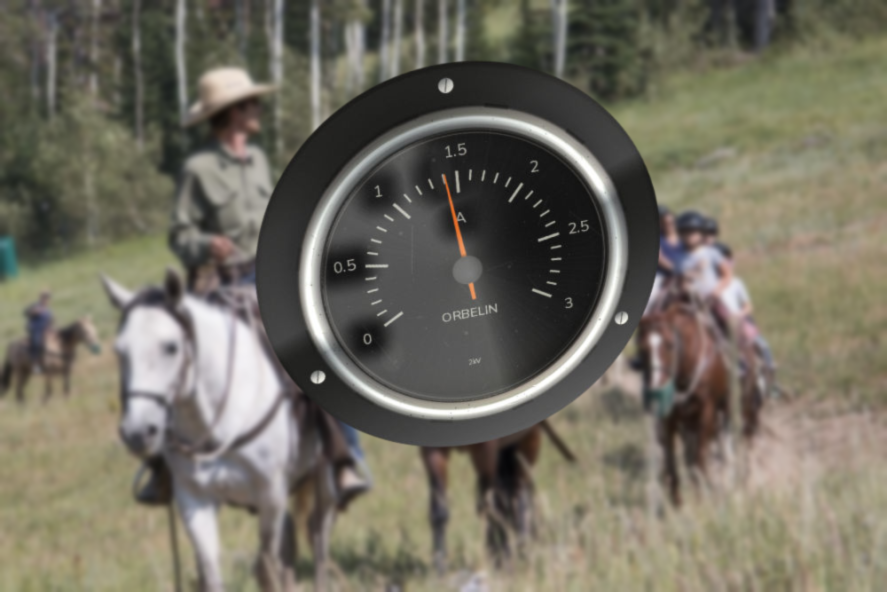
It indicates A 1.4
